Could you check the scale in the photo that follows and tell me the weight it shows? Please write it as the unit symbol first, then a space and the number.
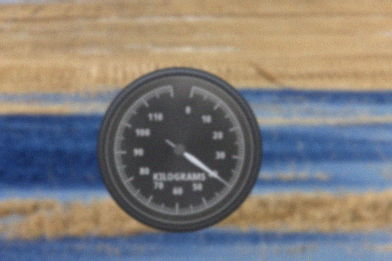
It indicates kg 40
